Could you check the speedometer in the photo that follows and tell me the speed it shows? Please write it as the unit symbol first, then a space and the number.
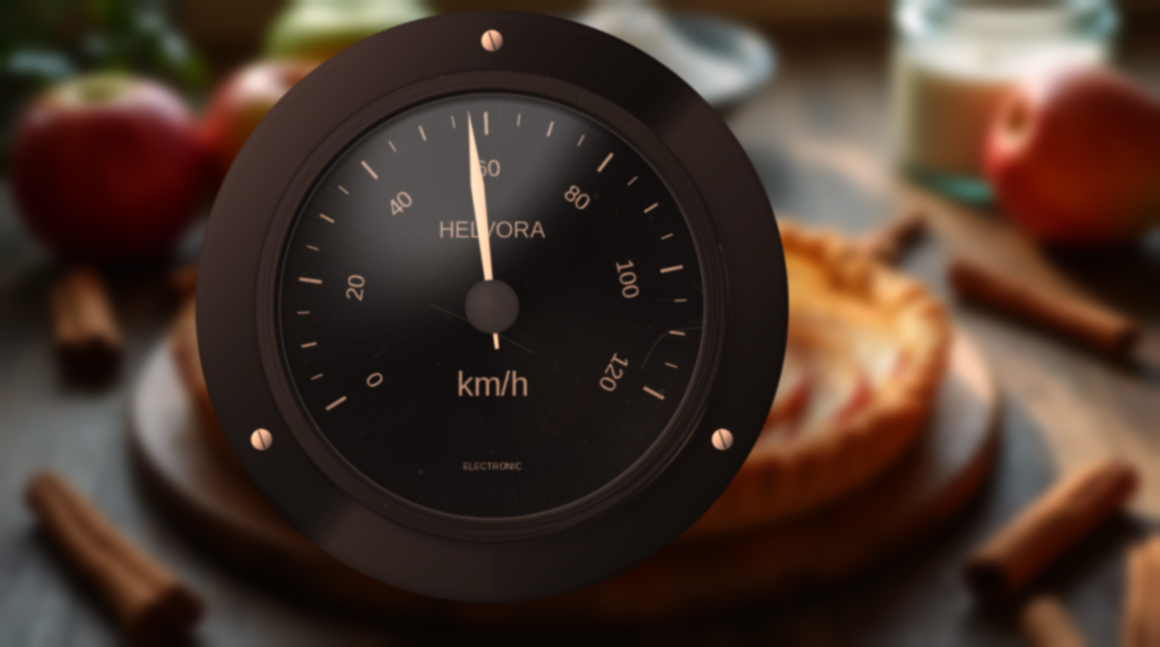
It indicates km/h 57.5
